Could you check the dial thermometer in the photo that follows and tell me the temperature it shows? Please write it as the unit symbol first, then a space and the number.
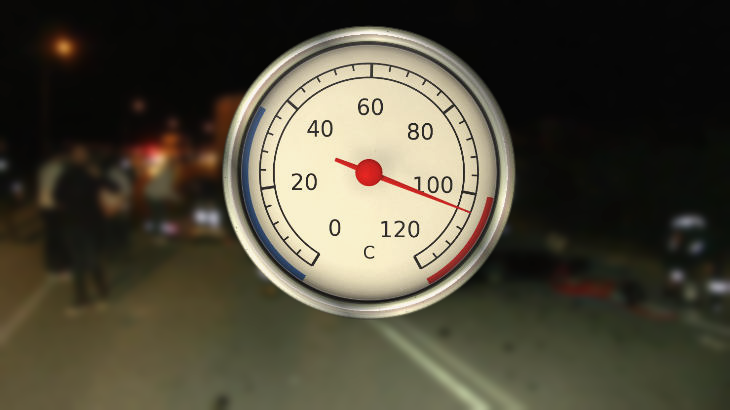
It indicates °C 104
